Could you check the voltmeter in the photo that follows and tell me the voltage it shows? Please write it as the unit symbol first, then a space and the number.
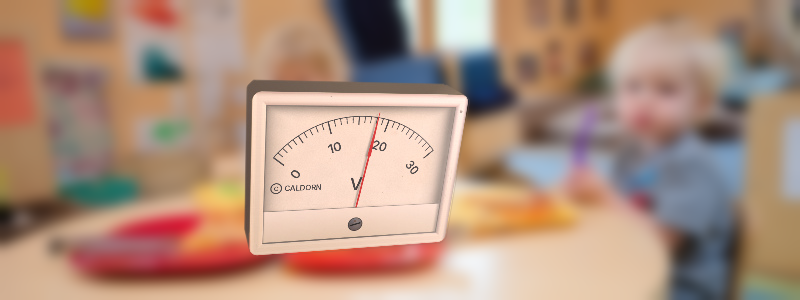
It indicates V 18
